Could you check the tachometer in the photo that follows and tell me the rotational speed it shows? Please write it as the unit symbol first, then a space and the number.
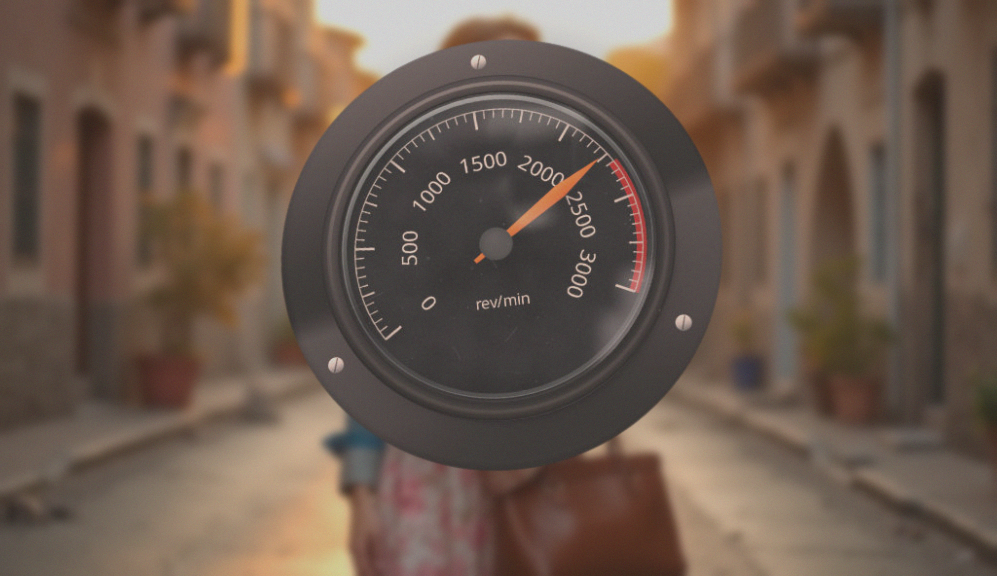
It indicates rpm 2250
